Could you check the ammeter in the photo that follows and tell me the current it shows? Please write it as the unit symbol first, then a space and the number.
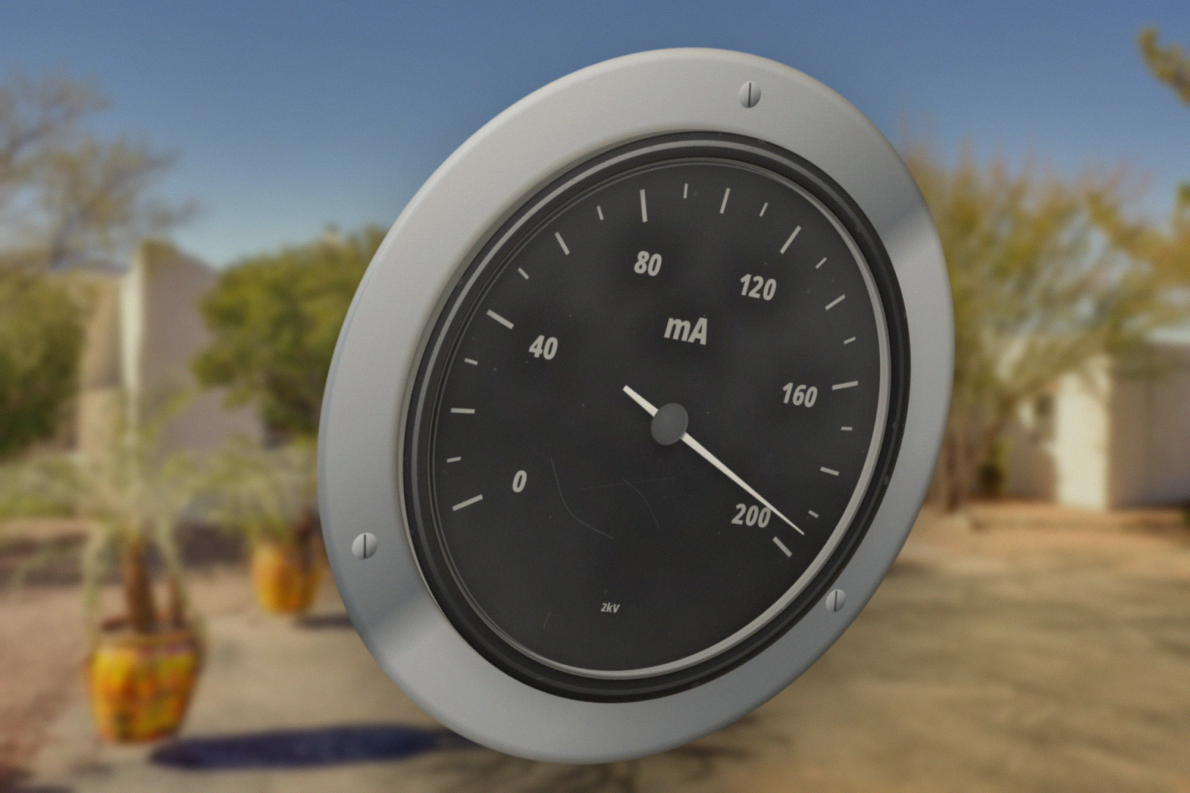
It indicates mA 195
